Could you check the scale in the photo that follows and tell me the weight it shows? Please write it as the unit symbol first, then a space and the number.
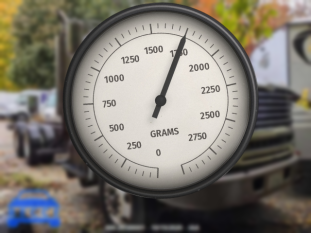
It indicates g 1750
